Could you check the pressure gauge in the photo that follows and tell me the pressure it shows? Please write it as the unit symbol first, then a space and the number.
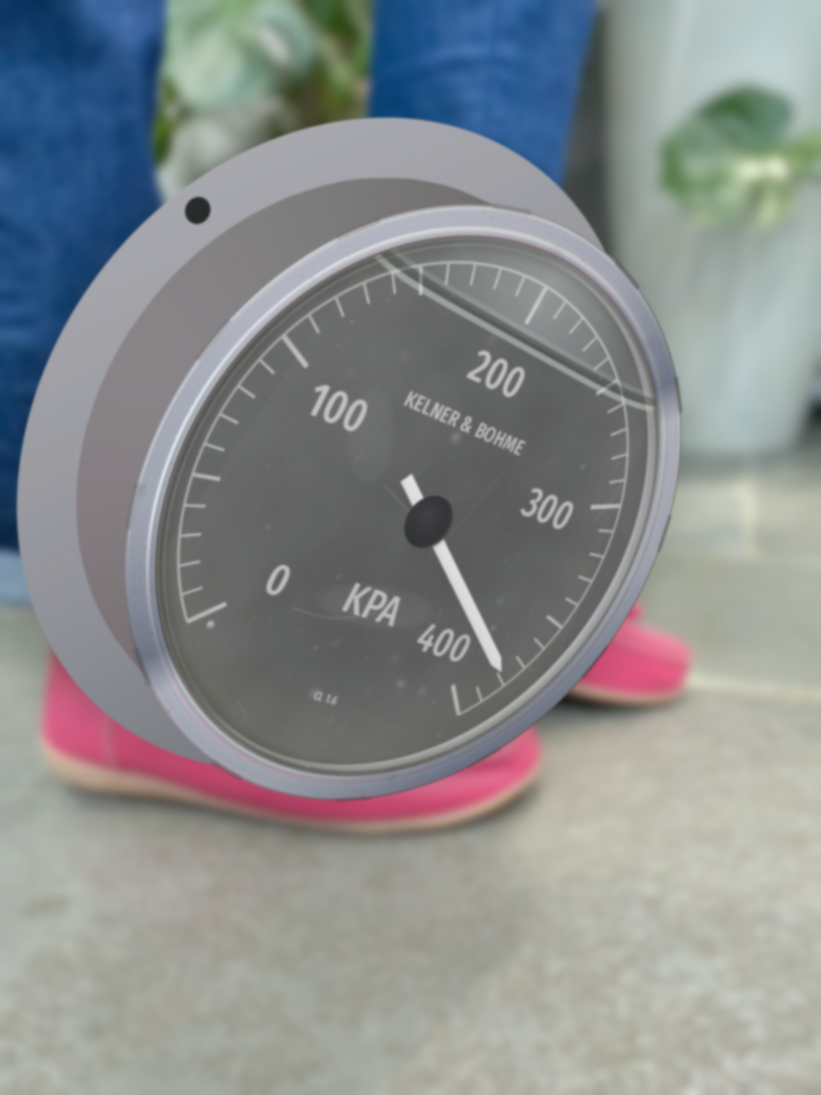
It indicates kPa 380
